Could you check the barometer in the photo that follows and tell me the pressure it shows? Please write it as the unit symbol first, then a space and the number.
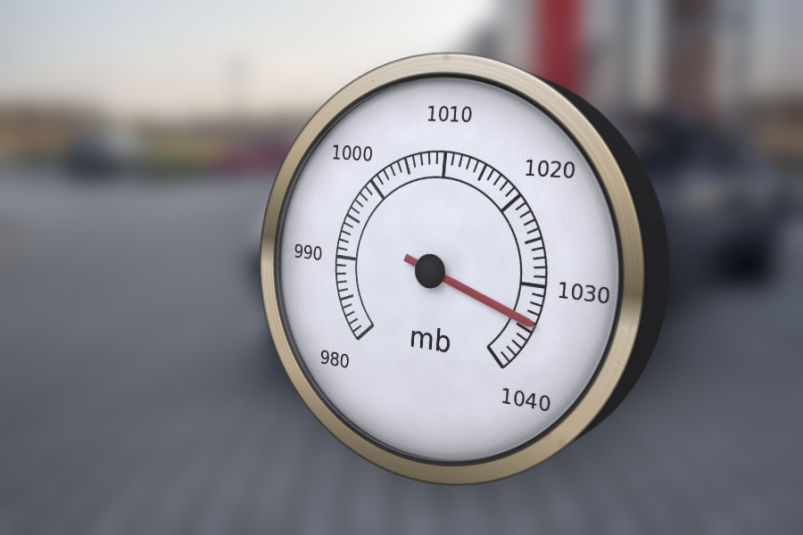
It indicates mbar 1034
